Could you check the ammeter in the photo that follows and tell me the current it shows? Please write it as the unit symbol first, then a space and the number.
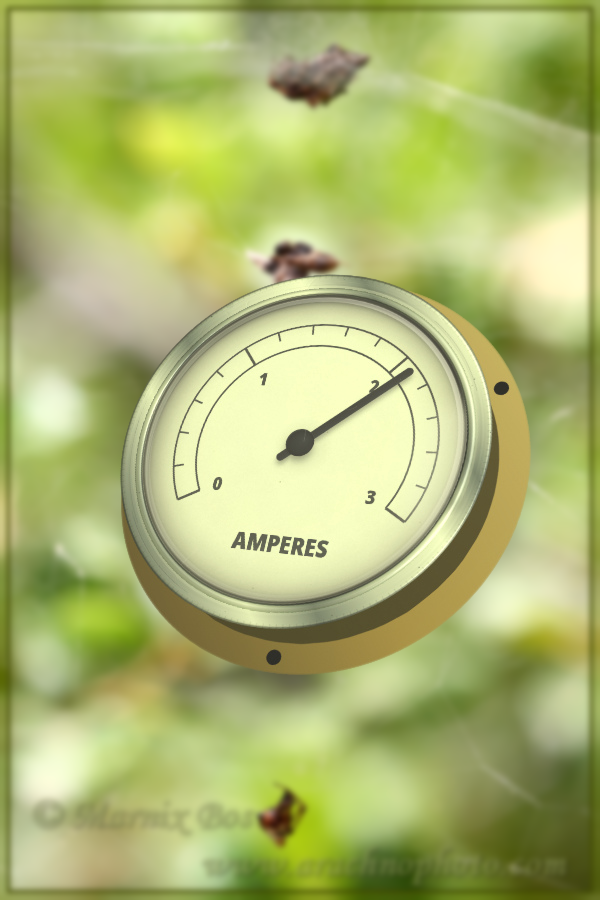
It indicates A 2.1
